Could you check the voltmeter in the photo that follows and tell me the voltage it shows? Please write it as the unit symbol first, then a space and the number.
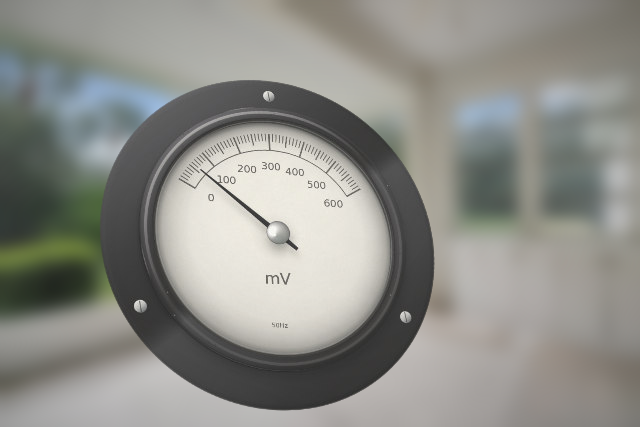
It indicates mV 50
